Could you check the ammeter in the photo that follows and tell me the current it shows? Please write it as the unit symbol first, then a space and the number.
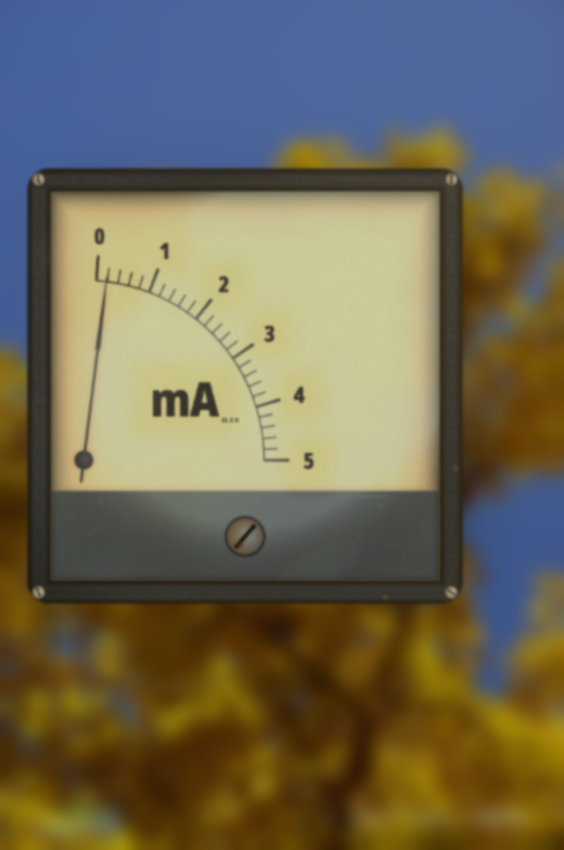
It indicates mA 0.2
